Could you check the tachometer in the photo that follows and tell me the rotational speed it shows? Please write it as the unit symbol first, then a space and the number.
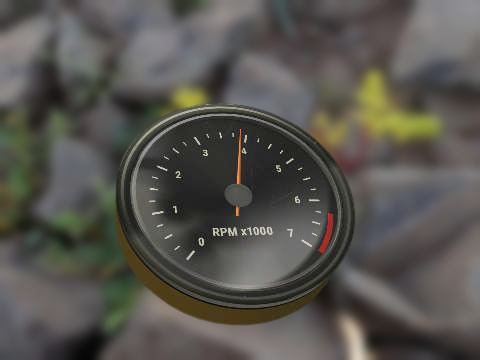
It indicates rpm 3875
